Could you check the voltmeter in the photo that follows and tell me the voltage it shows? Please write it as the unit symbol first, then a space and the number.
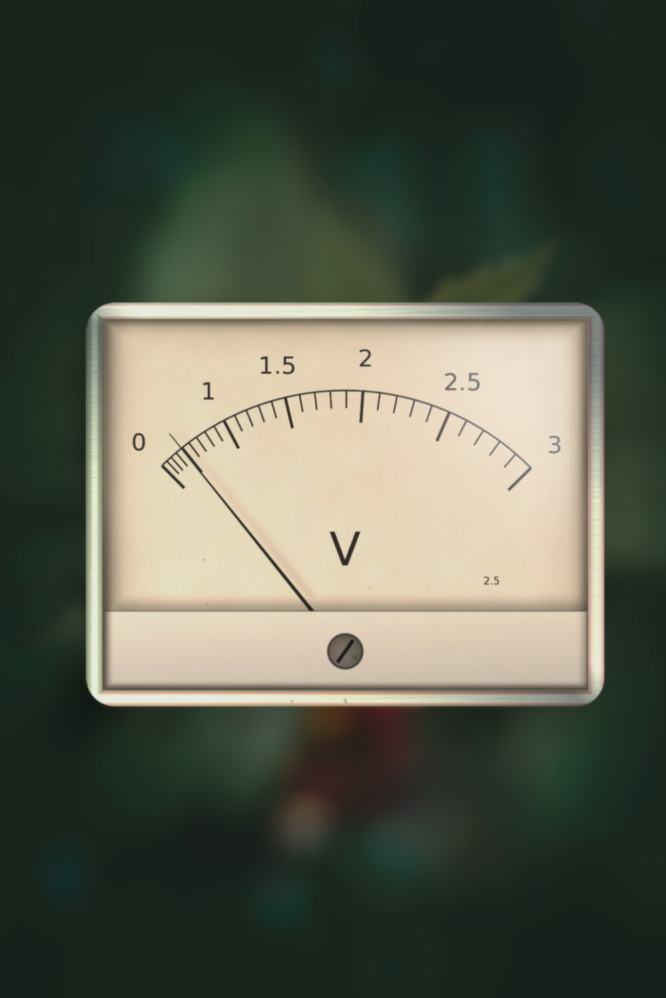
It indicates V 0.5
